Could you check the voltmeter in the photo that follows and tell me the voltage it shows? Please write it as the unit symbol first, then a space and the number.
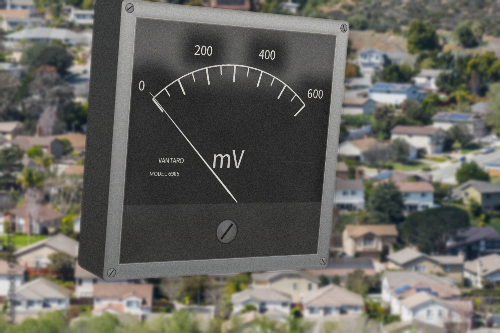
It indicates mV 0
